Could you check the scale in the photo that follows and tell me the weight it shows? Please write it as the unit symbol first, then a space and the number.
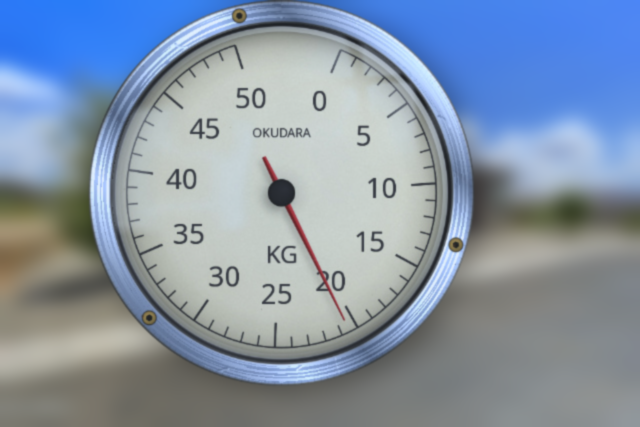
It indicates kg 20.5
